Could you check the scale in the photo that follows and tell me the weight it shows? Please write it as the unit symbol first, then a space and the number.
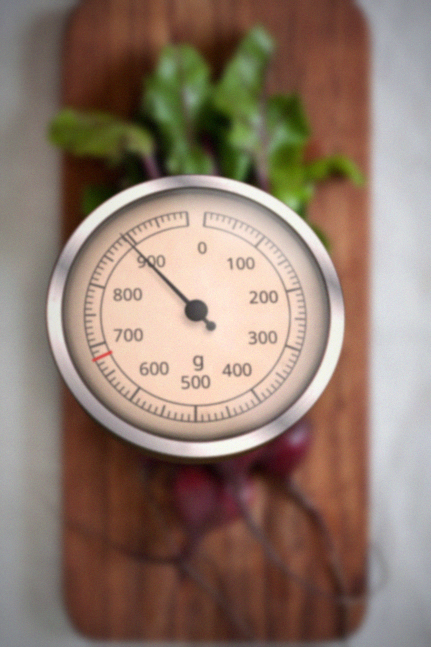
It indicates g 890
